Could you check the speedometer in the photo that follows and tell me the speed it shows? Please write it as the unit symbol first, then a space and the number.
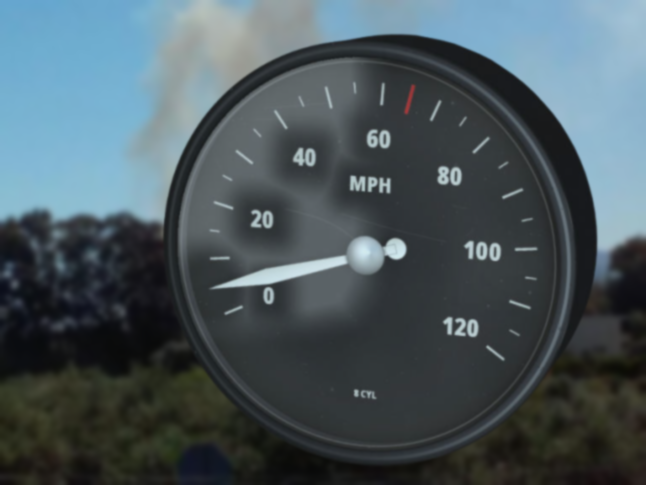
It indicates mph 5
